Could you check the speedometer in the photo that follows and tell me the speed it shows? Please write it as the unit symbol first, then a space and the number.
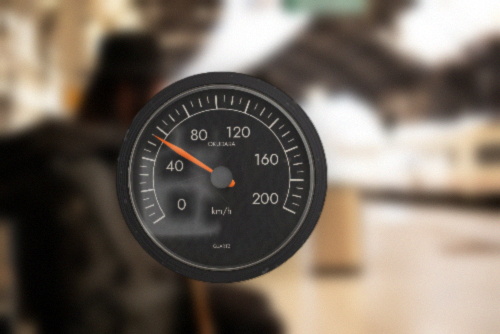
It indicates km/h 55
